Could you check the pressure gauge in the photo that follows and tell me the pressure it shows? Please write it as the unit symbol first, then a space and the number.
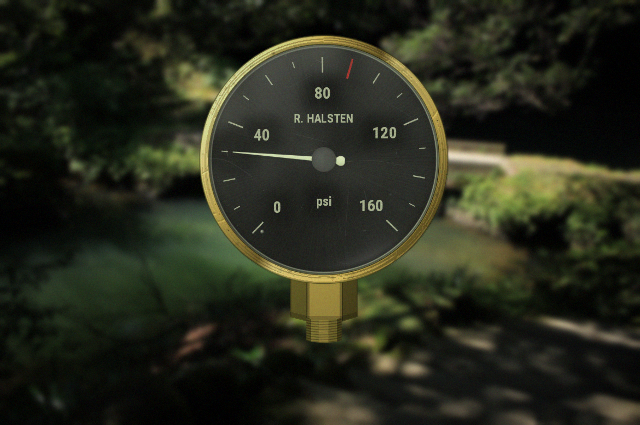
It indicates psi 30
